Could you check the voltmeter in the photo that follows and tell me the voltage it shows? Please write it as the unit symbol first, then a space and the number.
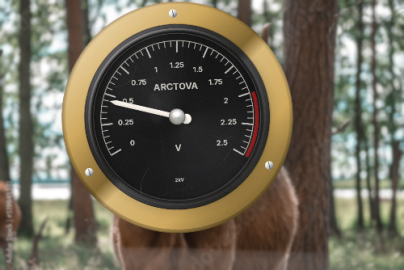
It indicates V 0.45
